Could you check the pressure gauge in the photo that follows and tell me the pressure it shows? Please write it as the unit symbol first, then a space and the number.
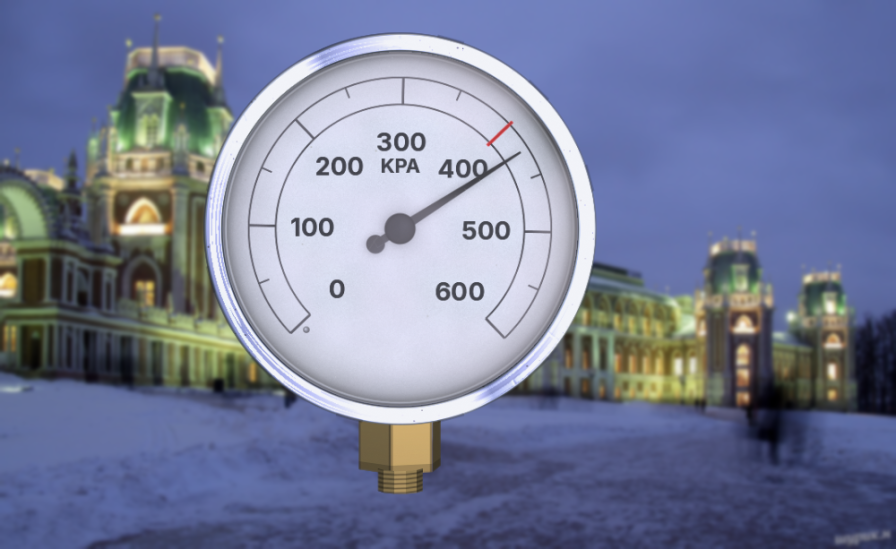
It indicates kPa 425
